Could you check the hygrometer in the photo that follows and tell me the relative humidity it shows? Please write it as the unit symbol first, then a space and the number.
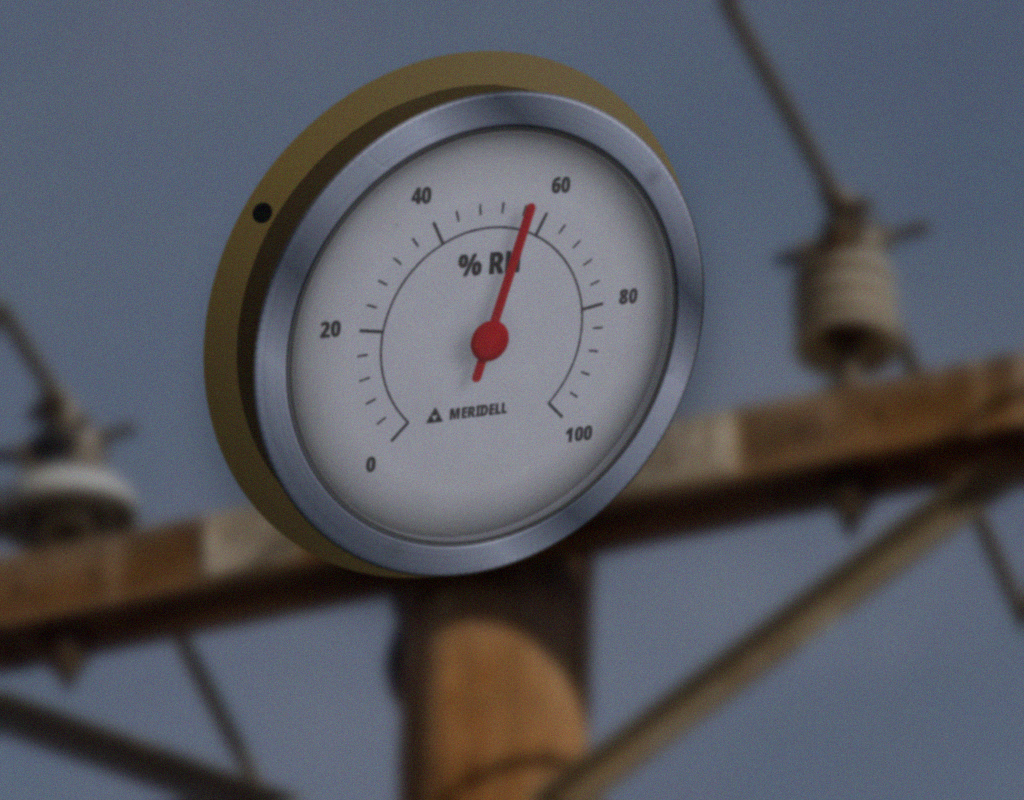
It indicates % 56
